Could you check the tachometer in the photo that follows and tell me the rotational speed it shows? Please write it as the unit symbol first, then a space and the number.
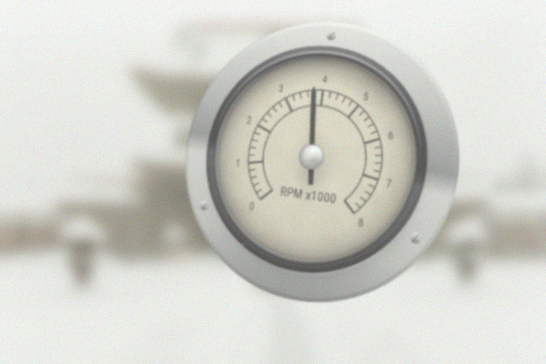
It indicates rpm 3800
